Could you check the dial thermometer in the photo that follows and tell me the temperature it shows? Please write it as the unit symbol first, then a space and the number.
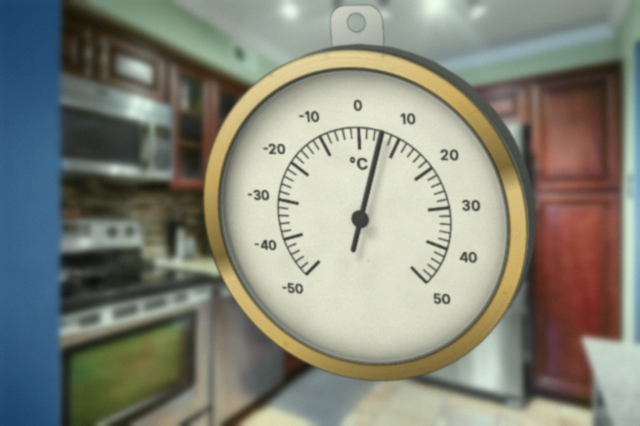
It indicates °C 6
